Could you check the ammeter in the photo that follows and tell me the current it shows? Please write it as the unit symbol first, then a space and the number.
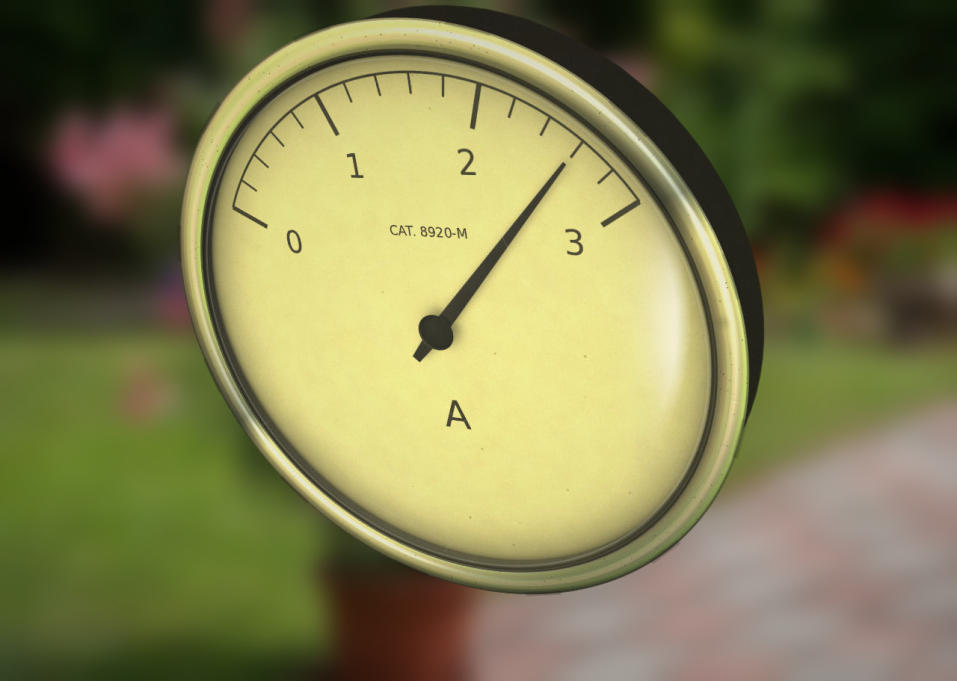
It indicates A 2.6
